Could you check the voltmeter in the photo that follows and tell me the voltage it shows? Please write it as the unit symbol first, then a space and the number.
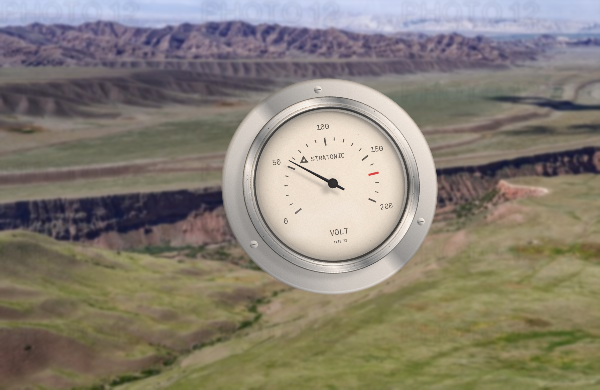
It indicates V 55
